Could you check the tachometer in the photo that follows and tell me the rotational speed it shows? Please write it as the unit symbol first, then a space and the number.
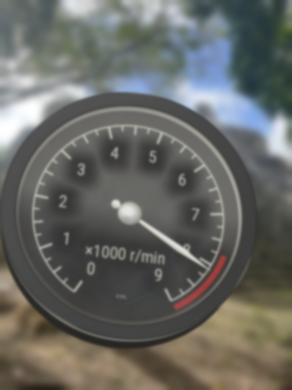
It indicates rpm 8125
